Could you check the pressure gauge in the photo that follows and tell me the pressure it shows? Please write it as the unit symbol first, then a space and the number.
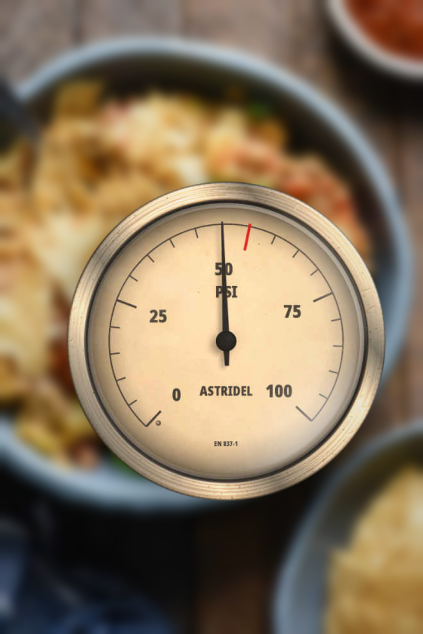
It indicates psi 50
